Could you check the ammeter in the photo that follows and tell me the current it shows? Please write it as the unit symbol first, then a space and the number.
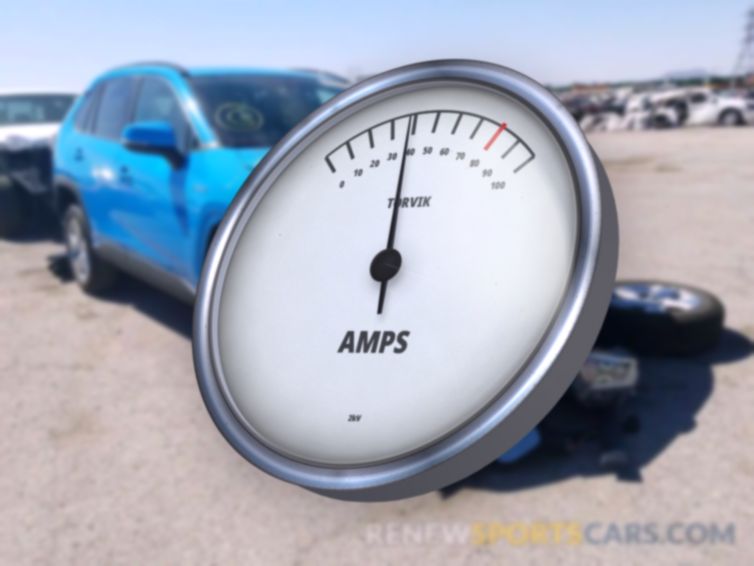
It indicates A 40
